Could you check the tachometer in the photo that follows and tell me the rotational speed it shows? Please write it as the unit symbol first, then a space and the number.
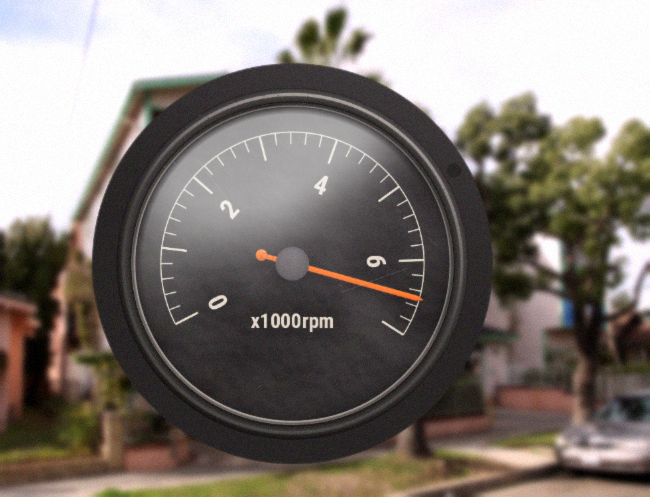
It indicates rpm 6500
